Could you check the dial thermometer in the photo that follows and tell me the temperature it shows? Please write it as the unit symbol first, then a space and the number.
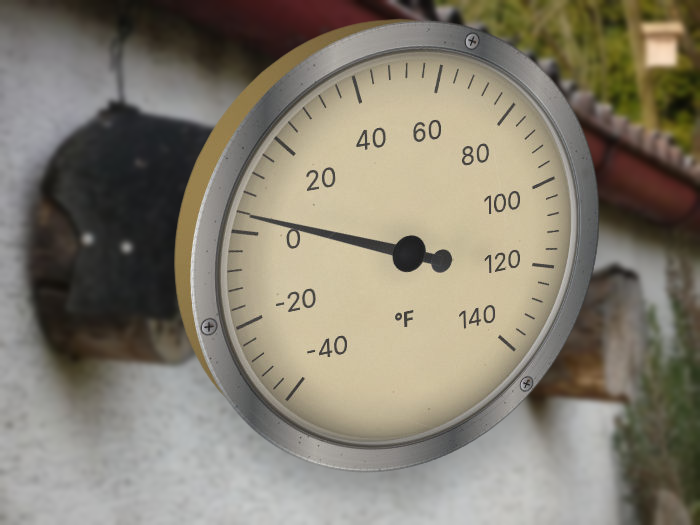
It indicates °F 4
